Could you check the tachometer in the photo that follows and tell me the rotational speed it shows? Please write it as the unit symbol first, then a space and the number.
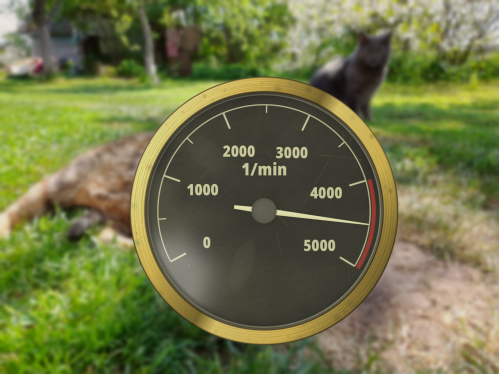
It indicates rpm 4500
